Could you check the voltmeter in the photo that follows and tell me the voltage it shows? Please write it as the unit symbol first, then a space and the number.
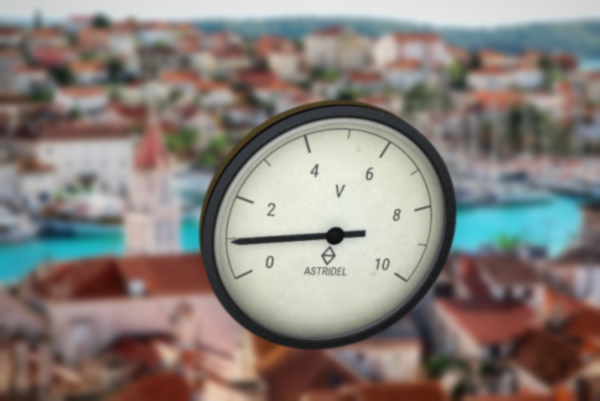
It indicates V 1
